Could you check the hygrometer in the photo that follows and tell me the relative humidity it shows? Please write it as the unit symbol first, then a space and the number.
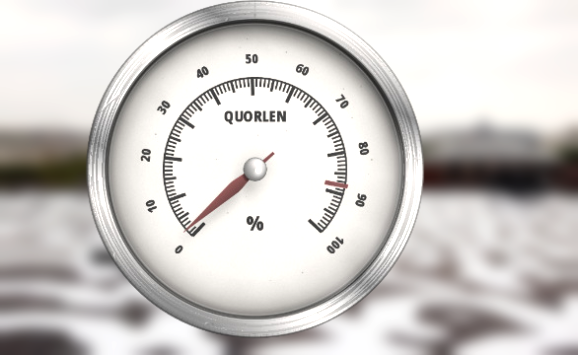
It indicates % 2
